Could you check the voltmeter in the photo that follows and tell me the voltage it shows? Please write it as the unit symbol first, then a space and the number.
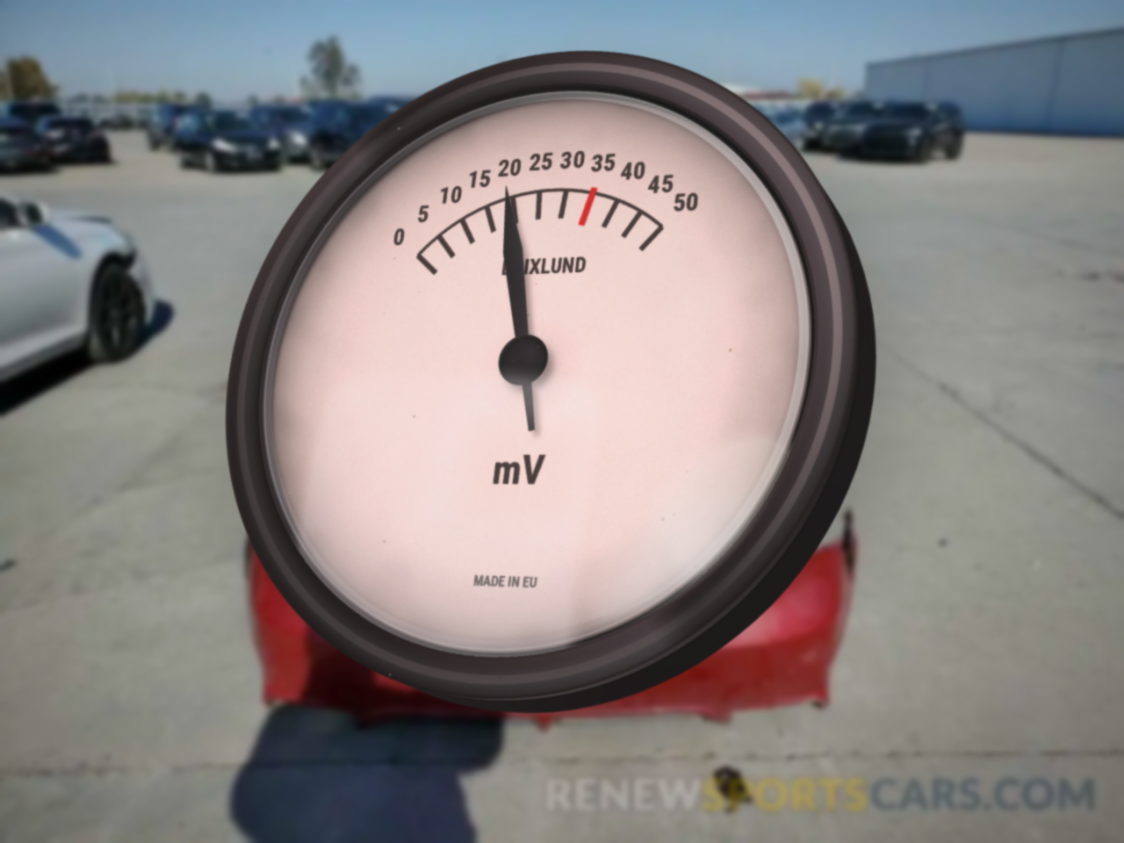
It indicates mV 20
